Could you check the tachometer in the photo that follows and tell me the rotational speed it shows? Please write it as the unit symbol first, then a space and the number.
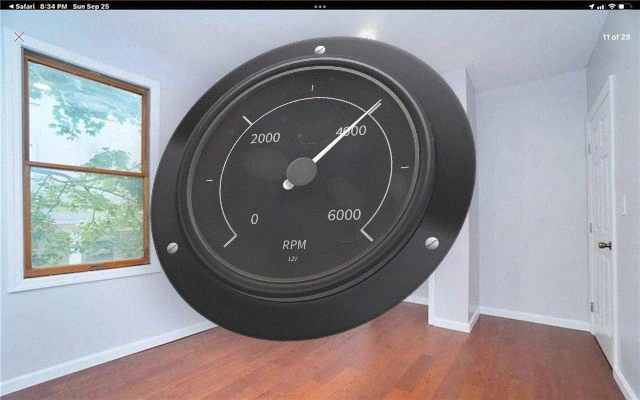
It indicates rpm 4000
